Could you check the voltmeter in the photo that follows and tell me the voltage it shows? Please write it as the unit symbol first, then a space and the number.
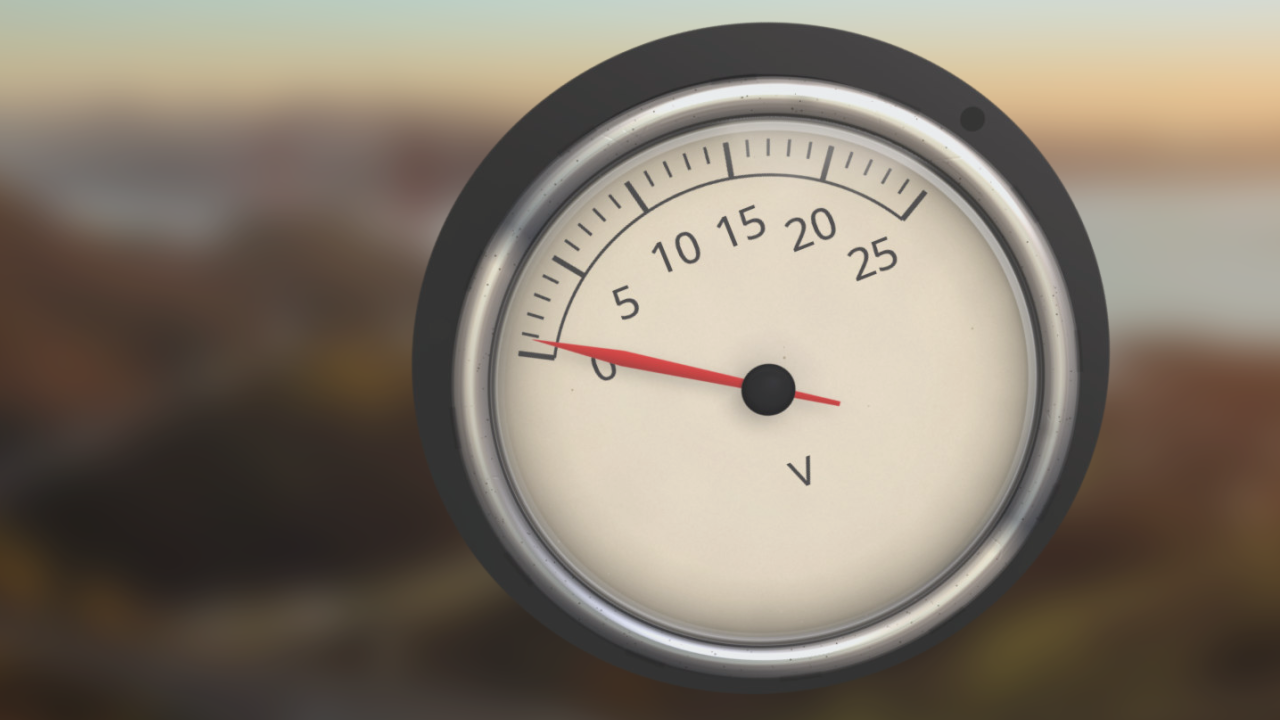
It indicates V 1
